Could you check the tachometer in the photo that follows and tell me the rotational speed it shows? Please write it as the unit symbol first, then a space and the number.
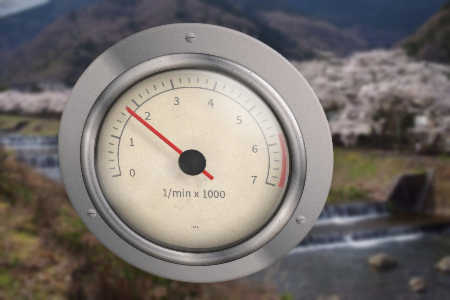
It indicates rpm 1800
